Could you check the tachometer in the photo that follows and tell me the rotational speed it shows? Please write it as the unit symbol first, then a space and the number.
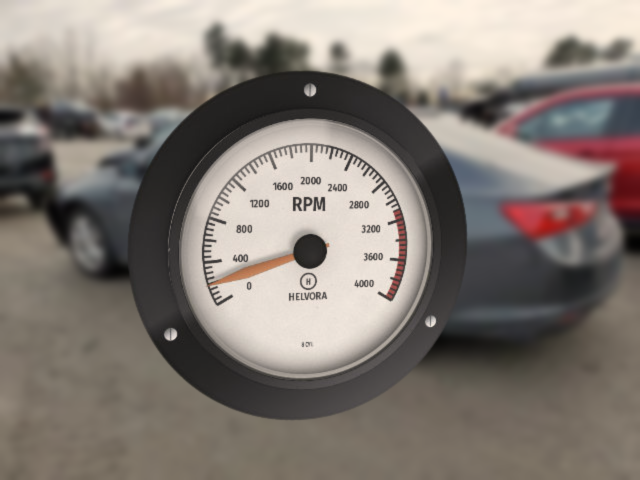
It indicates rpm 200
